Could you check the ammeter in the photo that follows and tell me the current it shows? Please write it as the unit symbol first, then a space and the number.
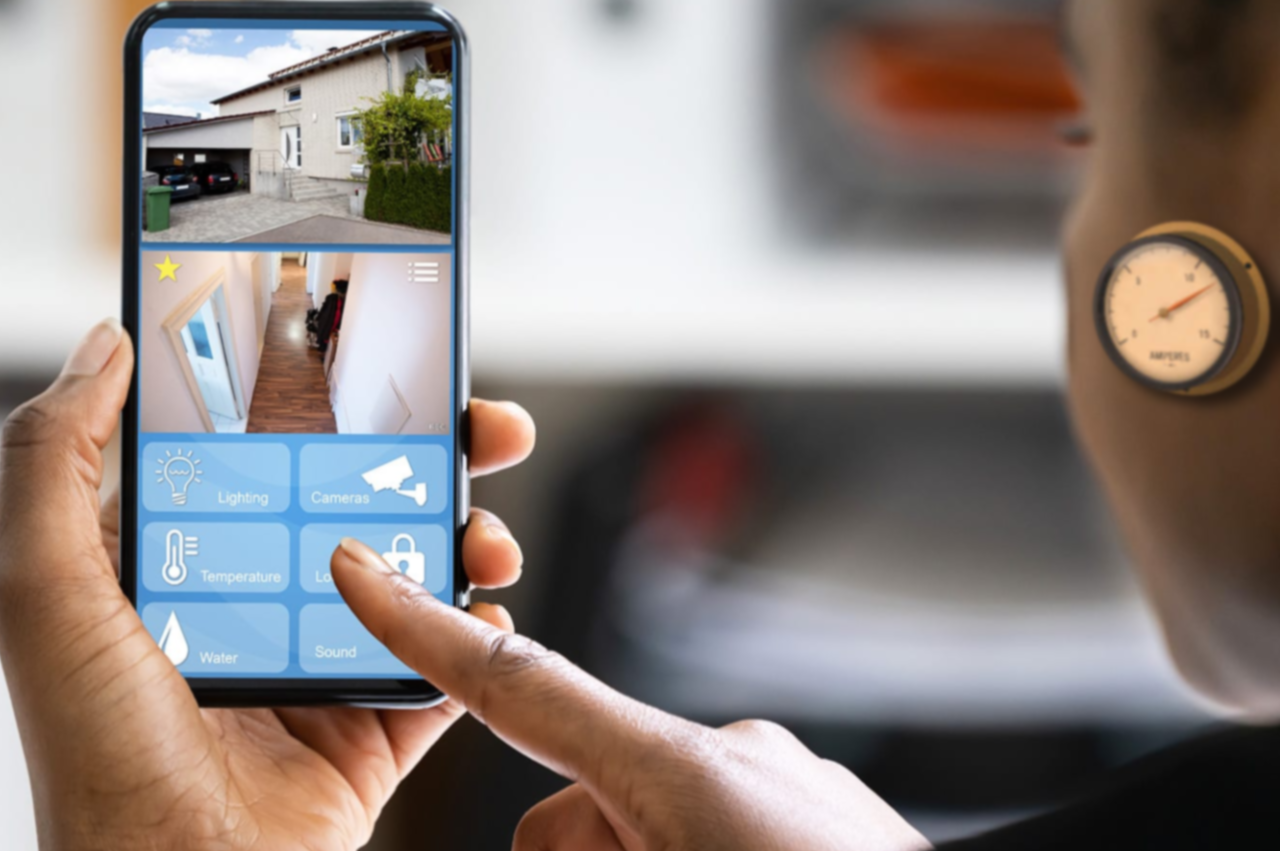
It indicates A 11.5
